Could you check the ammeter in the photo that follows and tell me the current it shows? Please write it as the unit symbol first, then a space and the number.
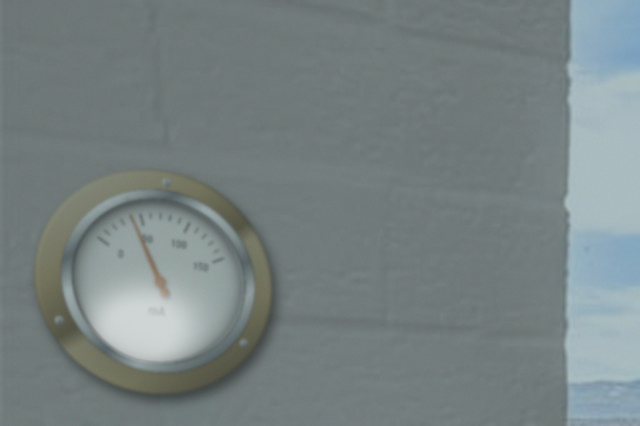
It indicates mA 40
